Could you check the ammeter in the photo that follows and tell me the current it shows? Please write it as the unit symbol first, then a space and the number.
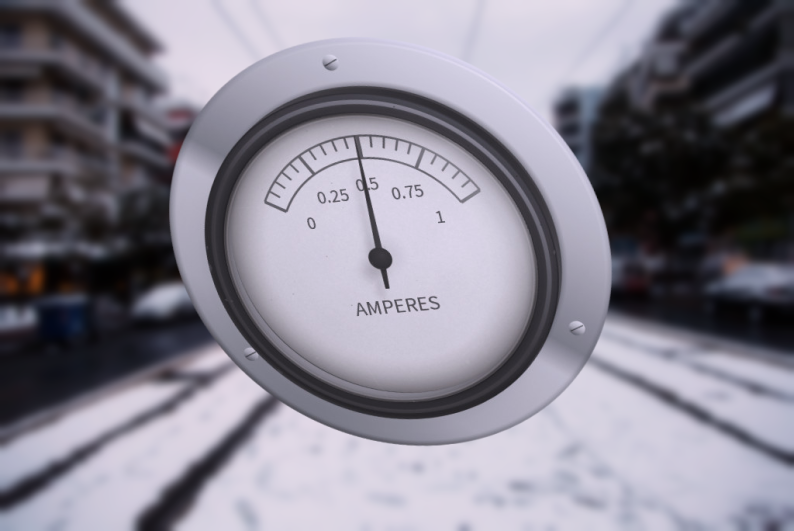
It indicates A 0.5
